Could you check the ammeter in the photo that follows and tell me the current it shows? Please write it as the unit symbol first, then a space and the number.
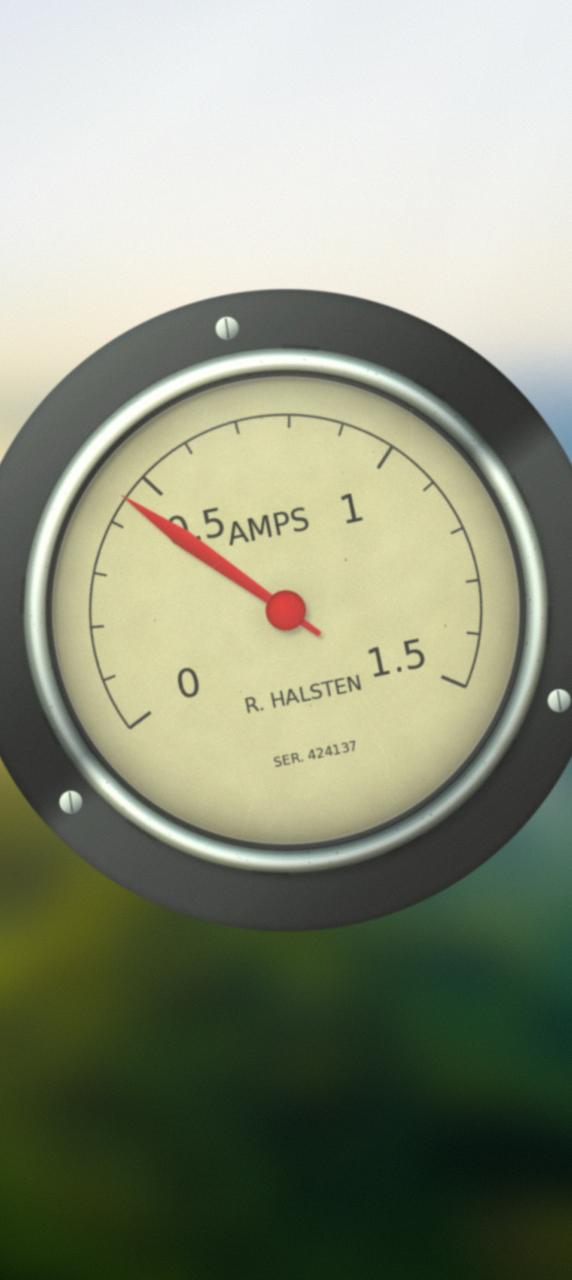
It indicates A 0.45
